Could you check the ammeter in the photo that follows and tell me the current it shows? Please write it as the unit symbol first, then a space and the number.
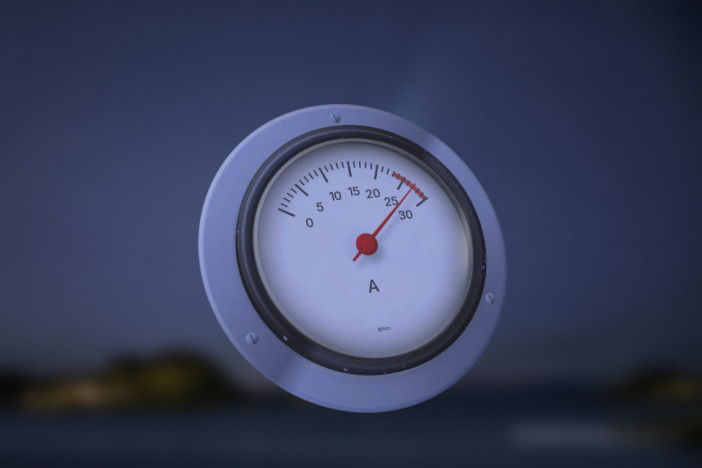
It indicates A 27
